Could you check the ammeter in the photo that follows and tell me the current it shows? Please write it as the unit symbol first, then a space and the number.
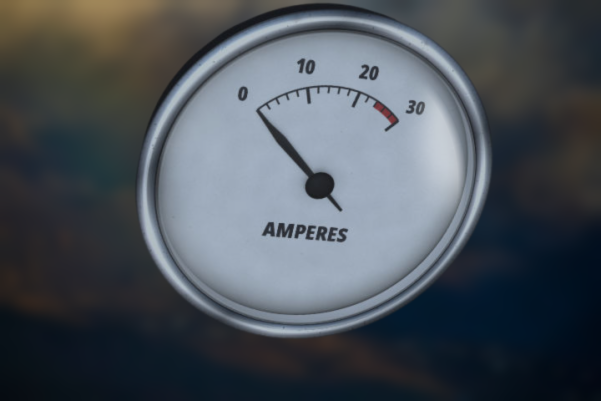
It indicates A 0
